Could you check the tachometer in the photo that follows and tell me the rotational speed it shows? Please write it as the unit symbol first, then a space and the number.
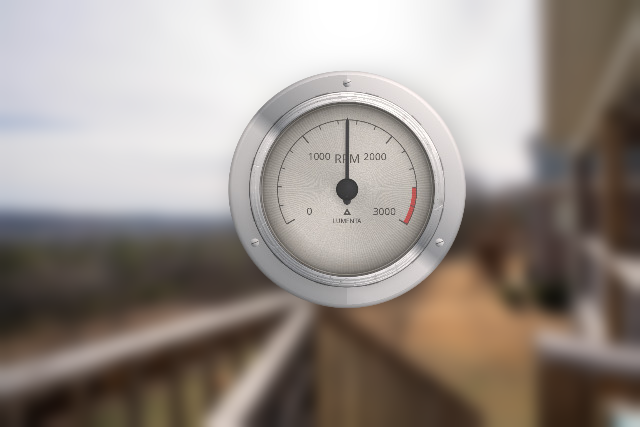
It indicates rpm 1500
